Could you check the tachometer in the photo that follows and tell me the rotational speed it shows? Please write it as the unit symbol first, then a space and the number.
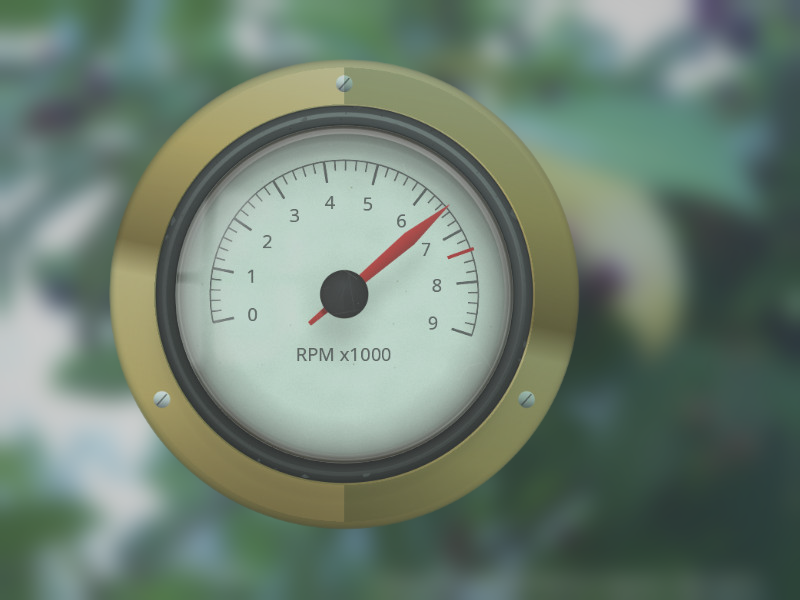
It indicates rpm 6500
